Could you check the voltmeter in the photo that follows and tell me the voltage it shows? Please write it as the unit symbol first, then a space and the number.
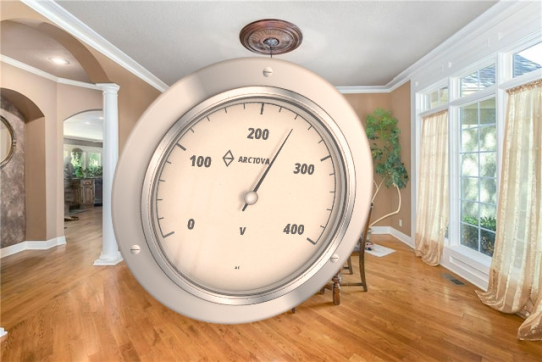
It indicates V 240
